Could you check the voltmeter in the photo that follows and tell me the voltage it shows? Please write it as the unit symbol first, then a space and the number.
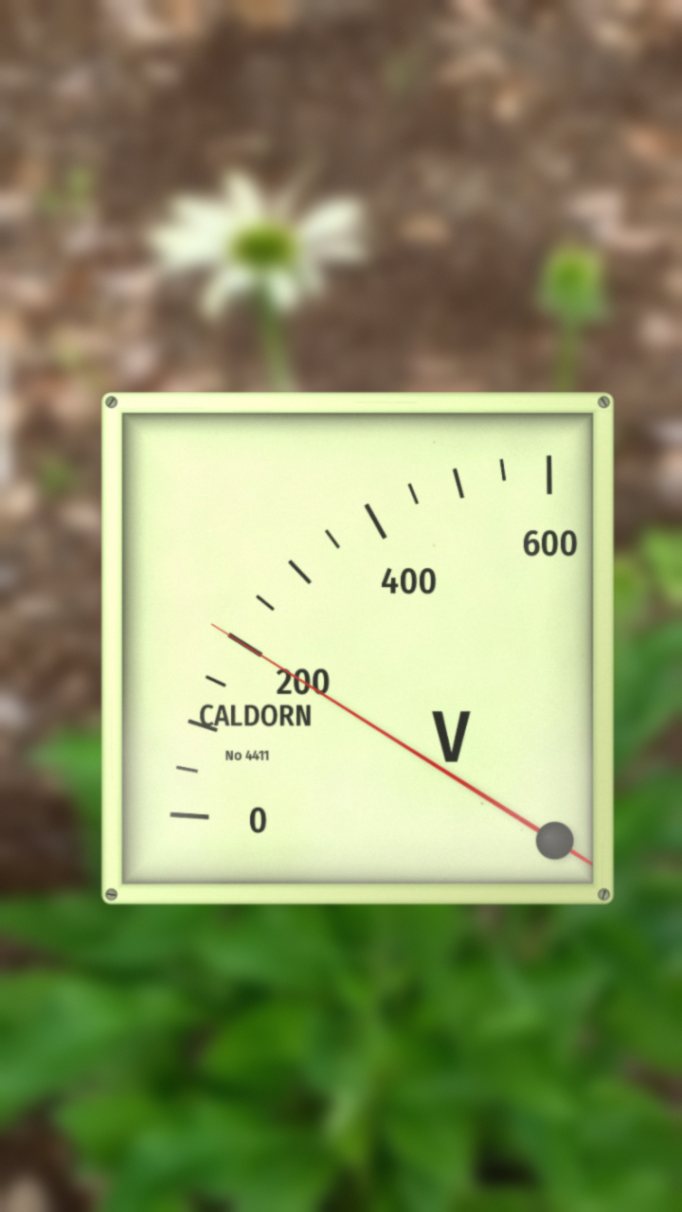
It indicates V 200
